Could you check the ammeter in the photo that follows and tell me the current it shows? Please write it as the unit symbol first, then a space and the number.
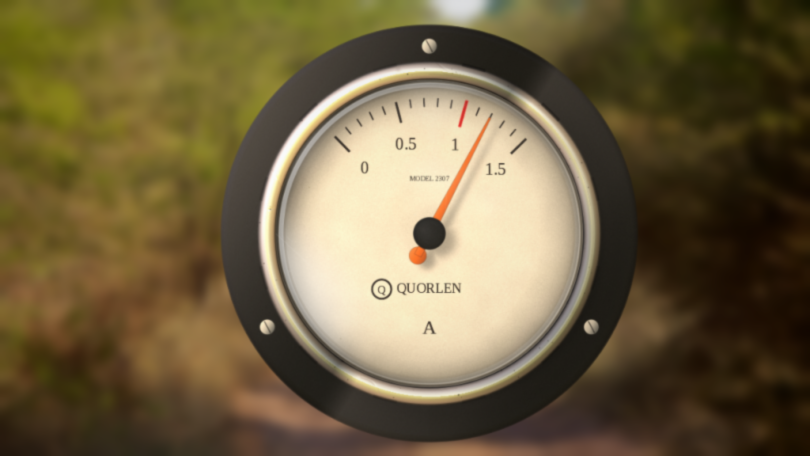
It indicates A 1.2
